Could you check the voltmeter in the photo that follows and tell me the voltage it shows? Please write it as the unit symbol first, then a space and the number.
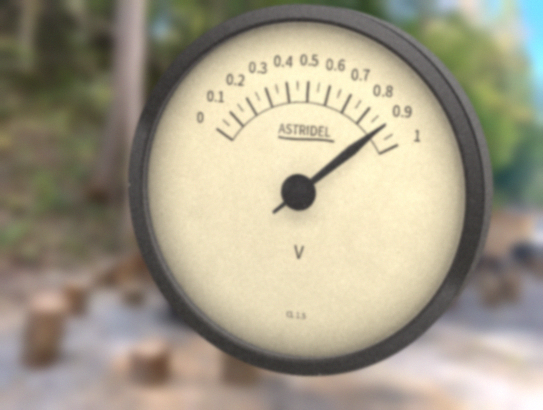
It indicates V 0.9
